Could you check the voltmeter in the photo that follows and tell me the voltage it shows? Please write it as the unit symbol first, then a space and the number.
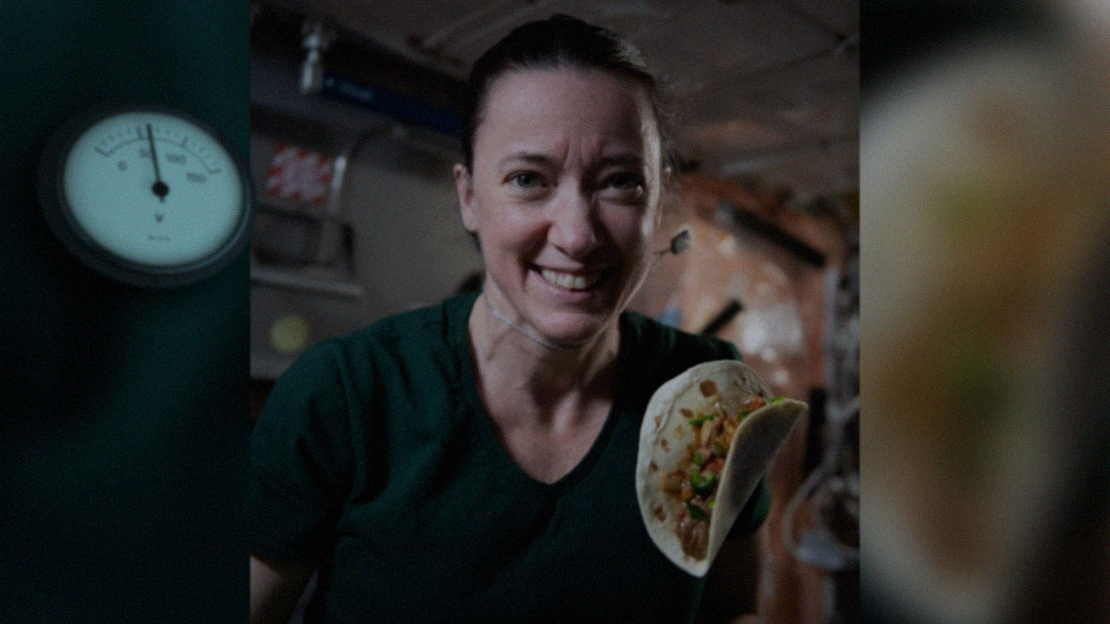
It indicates V 60
